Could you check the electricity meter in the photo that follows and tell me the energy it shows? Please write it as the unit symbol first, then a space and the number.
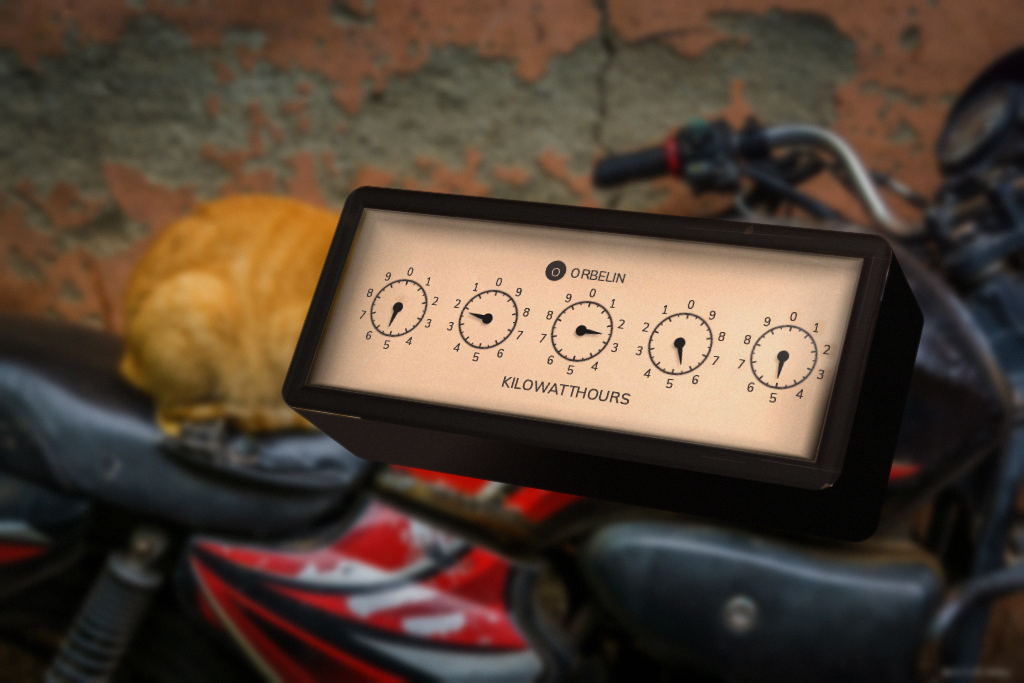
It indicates kWh 52255
